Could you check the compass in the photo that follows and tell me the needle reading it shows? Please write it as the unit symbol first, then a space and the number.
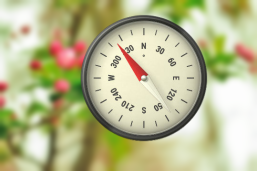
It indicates ° 322.5
